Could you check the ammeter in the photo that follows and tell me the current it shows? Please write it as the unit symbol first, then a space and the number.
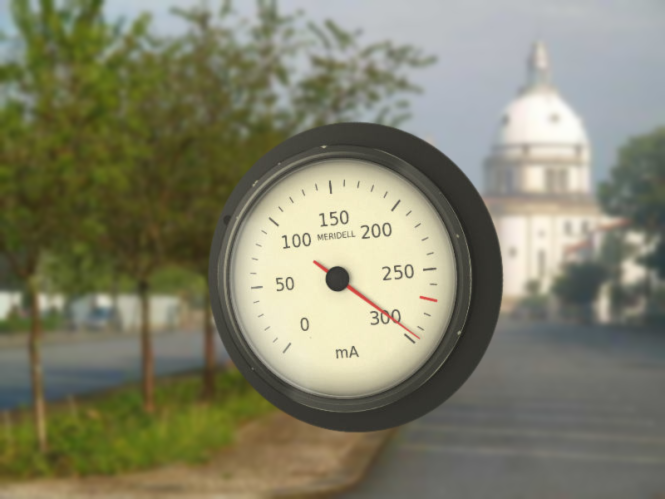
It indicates mA 295
